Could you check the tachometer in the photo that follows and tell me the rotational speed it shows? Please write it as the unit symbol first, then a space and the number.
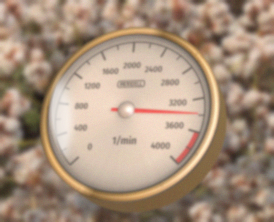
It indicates rpm 3400
